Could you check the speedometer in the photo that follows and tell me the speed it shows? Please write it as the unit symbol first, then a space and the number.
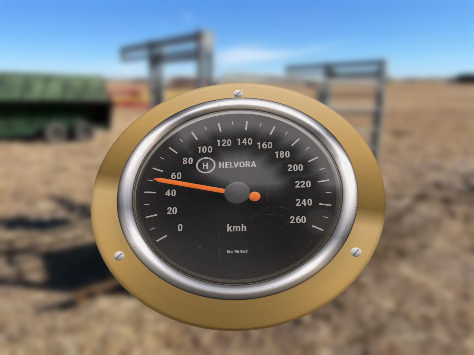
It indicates km/h 50
